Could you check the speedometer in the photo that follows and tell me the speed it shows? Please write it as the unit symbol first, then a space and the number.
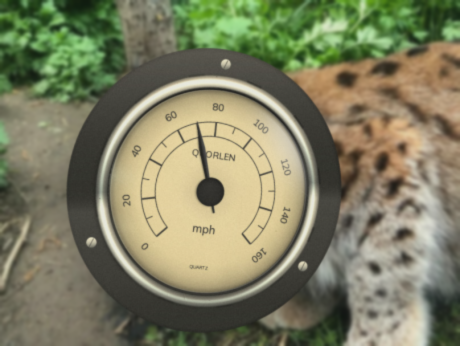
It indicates mph 70
